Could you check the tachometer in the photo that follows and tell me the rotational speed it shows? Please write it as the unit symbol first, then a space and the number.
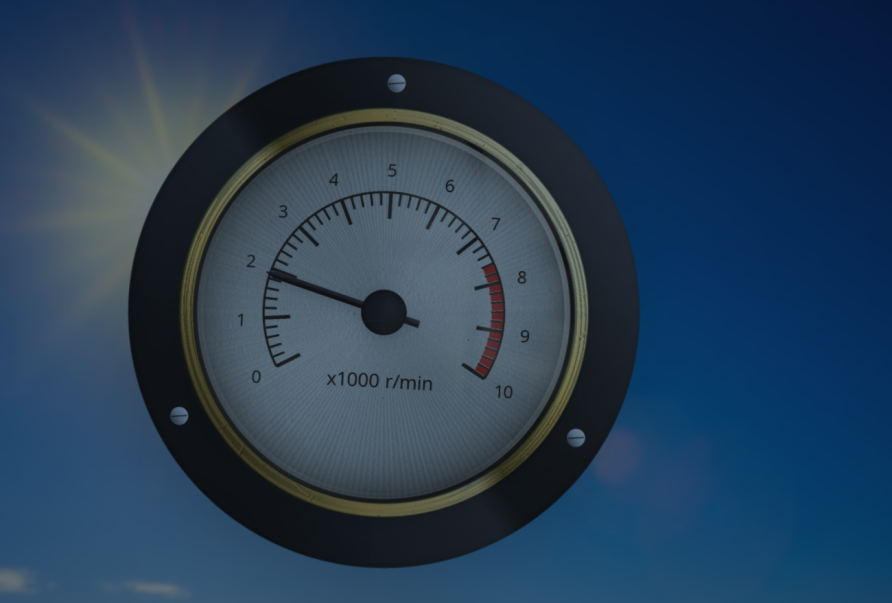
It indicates rpm 1900
